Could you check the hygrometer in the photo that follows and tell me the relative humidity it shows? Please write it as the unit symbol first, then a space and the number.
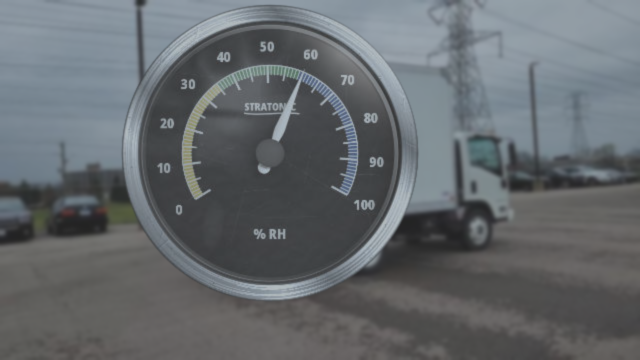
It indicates % 60
